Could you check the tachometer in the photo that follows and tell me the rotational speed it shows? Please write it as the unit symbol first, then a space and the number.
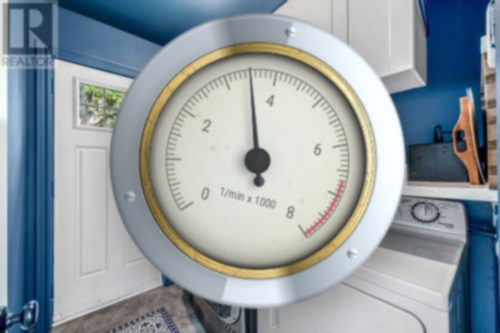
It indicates rpm 3500
